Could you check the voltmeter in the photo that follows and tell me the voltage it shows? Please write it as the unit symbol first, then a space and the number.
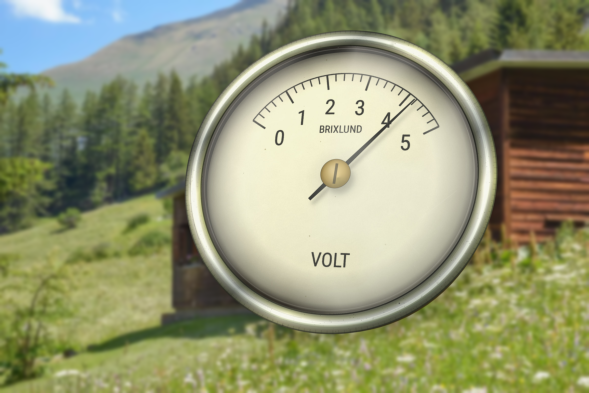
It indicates V 4.2
